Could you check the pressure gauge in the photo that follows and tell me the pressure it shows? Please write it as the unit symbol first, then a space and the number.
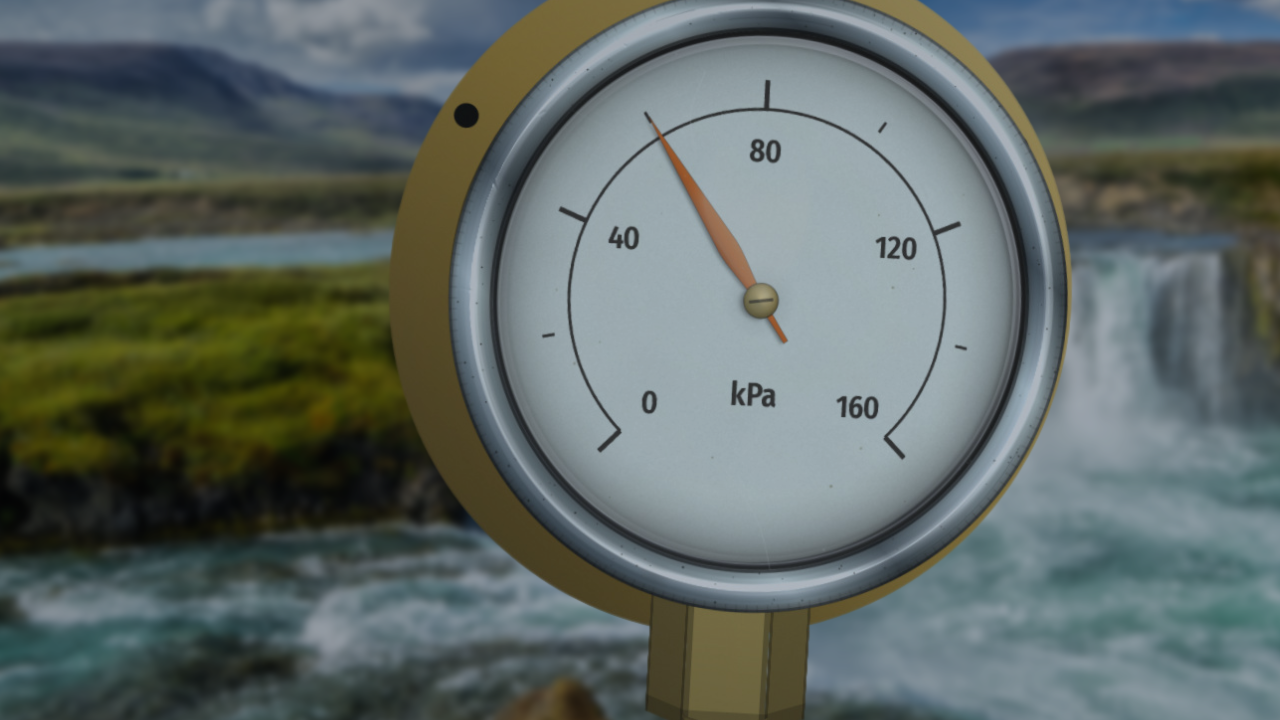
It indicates kPa 60
